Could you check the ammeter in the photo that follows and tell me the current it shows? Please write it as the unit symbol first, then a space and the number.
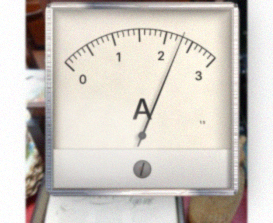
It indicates A 2.3
